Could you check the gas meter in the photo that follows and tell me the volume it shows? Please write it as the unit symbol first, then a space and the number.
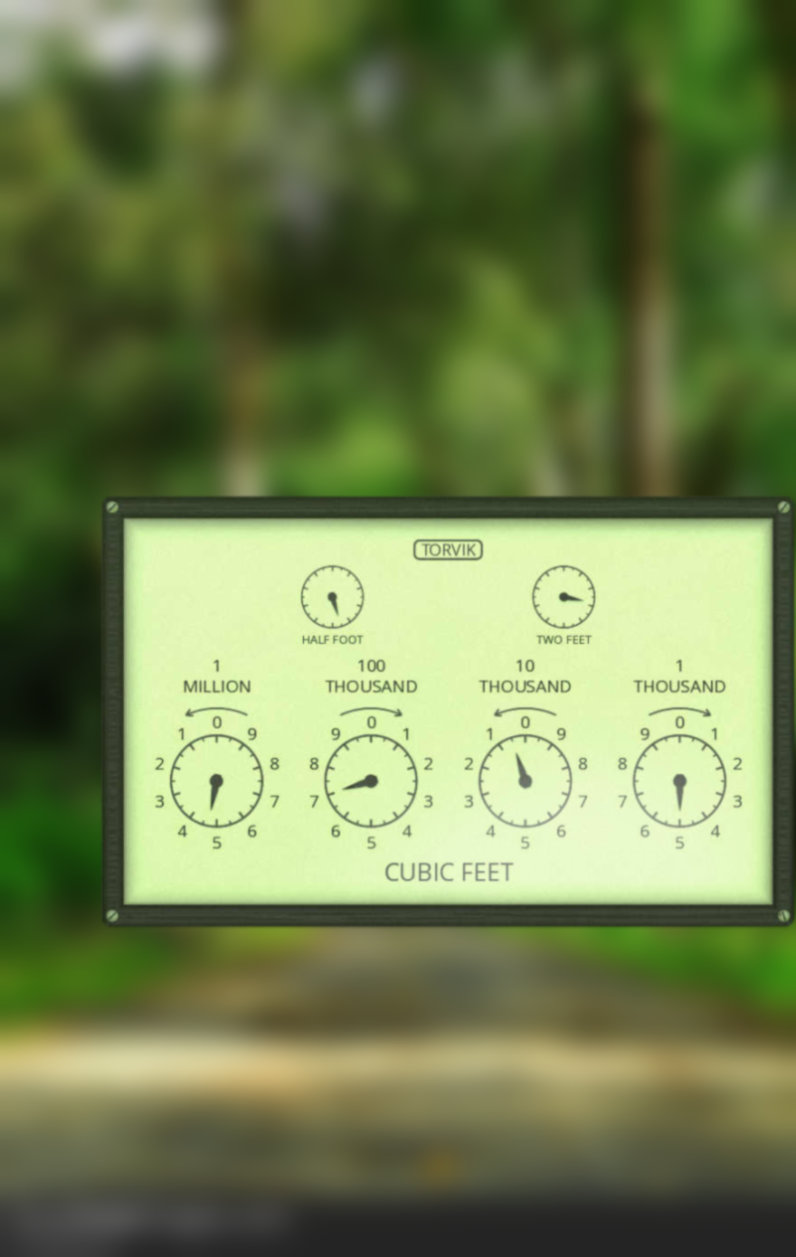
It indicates ft³ 470500
